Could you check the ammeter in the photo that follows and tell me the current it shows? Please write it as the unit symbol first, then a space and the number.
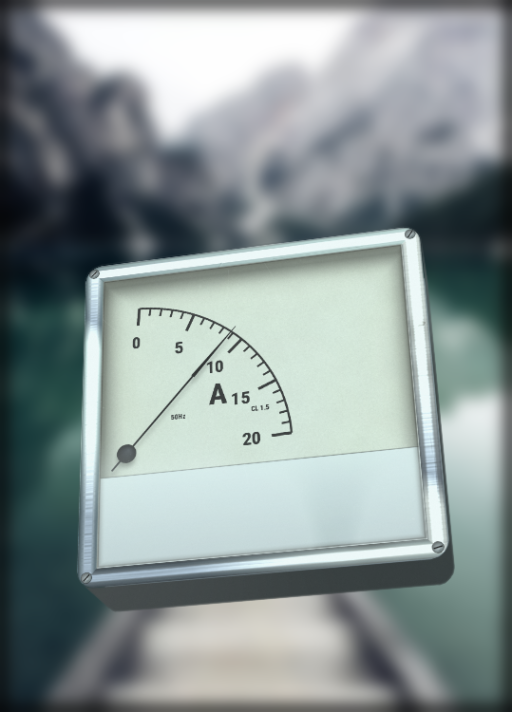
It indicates A 9
